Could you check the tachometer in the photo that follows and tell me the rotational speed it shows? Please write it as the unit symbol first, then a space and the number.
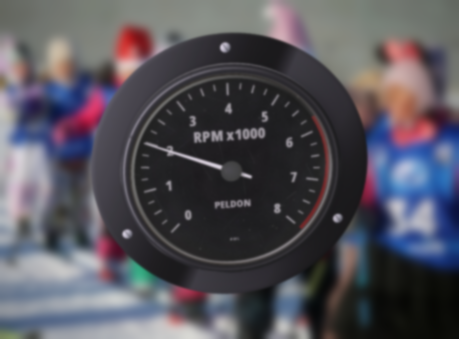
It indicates rpm 2000
